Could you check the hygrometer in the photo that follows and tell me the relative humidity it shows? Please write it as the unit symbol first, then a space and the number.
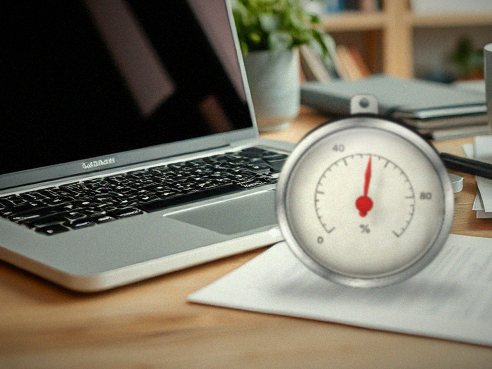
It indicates % 52
